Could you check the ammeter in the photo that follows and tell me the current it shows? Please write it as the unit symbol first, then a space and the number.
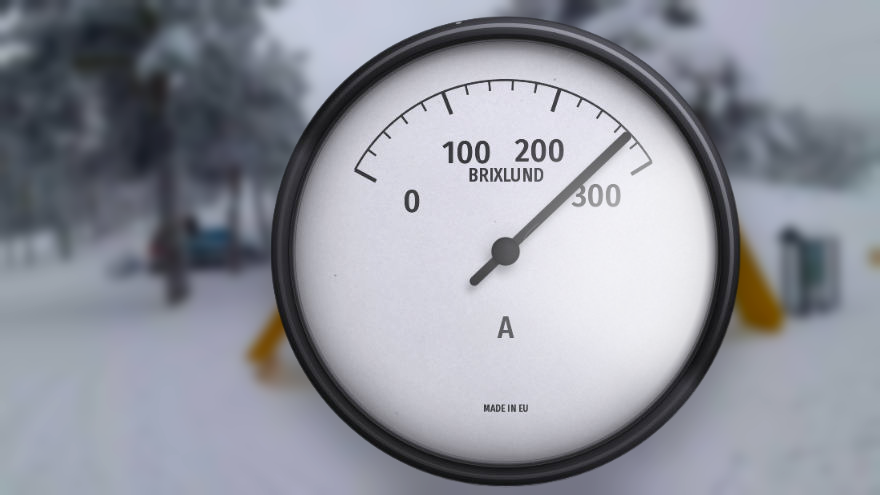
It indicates A 270
